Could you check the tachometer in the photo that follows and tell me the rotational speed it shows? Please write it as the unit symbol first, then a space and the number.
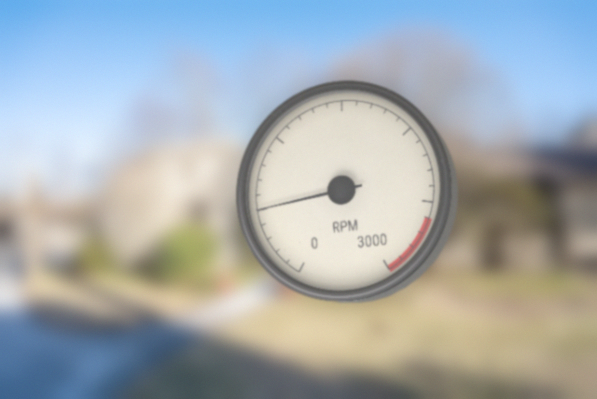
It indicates rpm 500
